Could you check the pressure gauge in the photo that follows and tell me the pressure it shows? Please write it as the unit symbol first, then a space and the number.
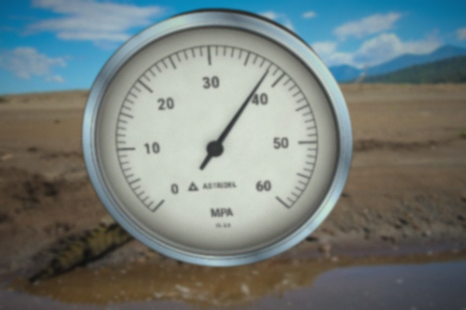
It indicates MPa 38
